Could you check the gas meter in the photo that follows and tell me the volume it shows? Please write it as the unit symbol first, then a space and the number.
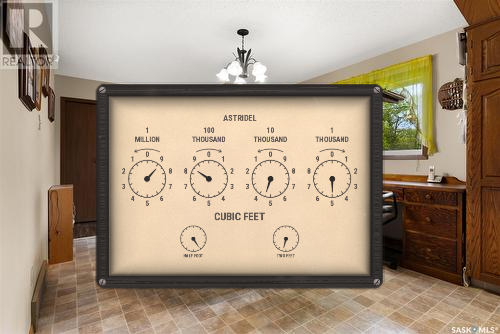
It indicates ft³ 884500
